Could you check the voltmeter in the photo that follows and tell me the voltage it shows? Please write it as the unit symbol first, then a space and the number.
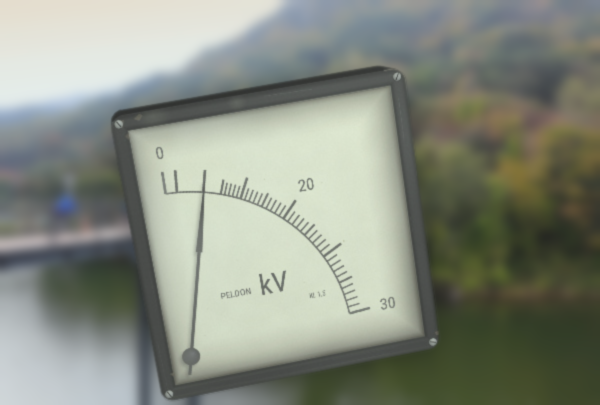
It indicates kV 10
